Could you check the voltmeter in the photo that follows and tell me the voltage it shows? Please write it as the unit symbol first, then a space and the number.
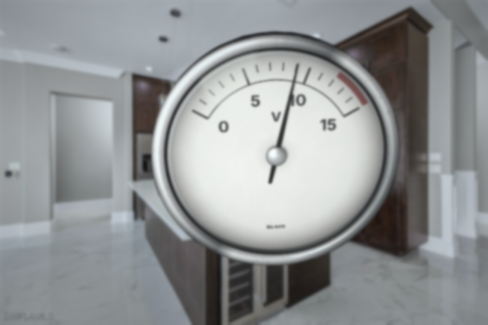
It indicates V 9
